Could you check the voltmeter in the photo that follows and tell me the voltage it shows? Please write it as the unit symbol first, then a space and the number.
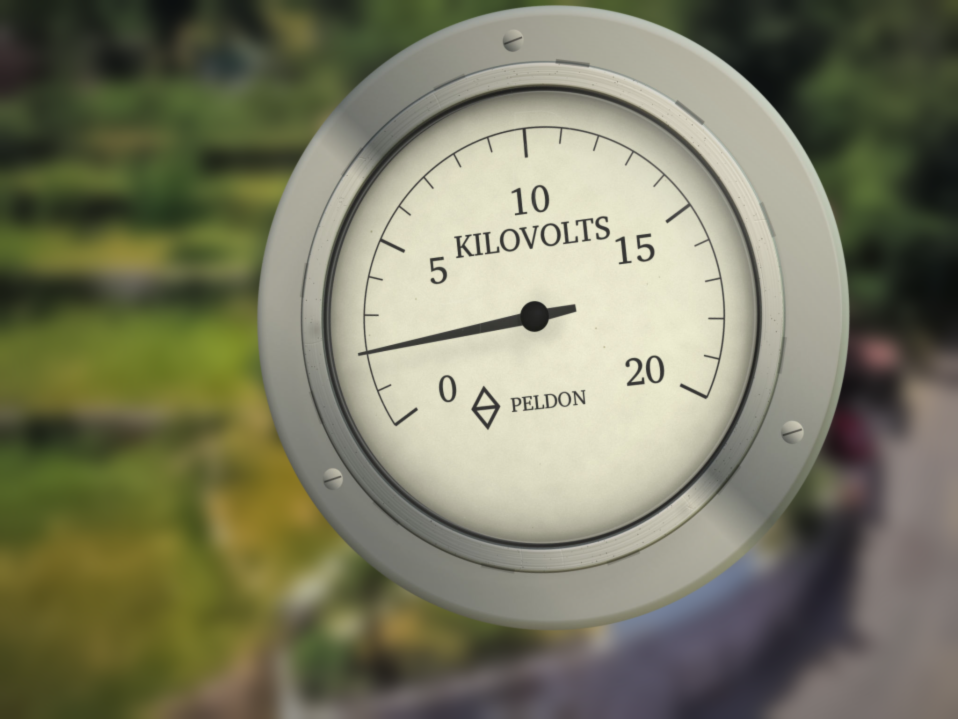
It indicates kV 2
